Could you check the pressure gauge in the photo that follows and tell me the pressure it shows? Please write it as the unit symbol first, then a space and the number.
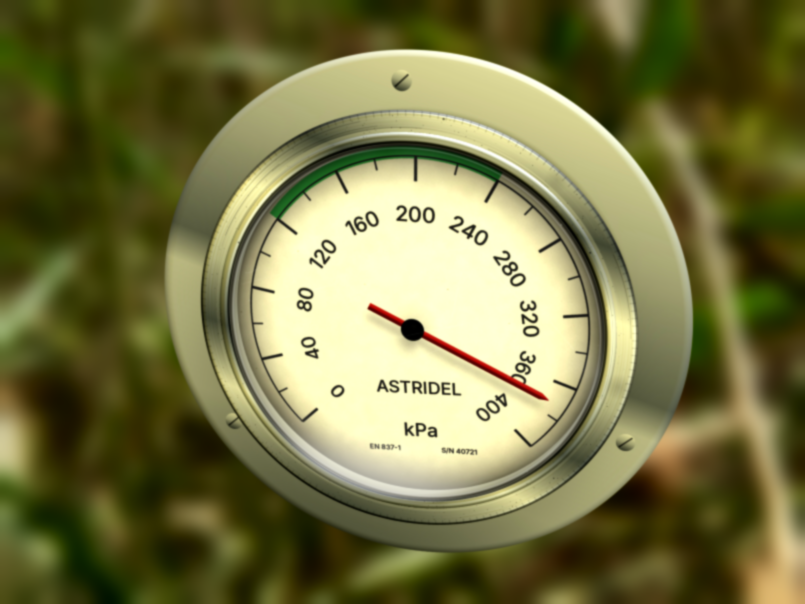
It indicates kPa 370
